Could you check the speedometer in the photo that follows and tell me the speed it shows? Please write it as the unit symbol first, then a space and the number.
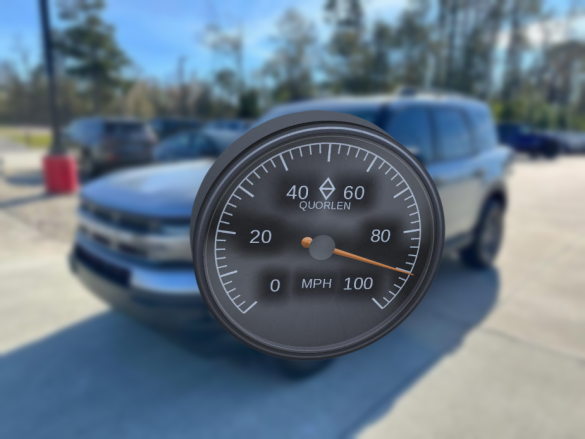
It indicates mph 90
